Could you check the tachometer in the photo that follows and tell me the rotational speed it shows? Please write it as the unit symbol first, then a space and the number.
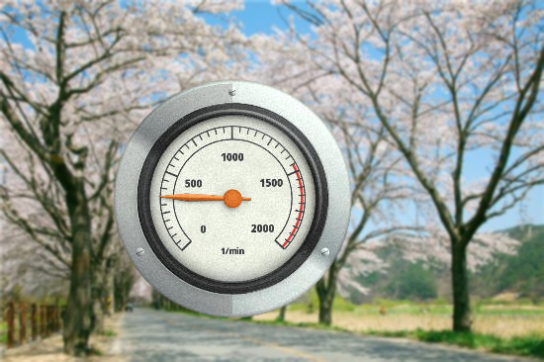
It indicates rpm 350
